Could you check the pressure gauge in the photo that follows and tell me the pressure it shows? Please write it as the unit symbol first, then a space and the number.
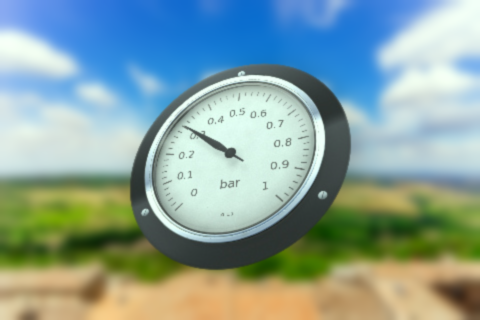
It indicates bar 0.3
